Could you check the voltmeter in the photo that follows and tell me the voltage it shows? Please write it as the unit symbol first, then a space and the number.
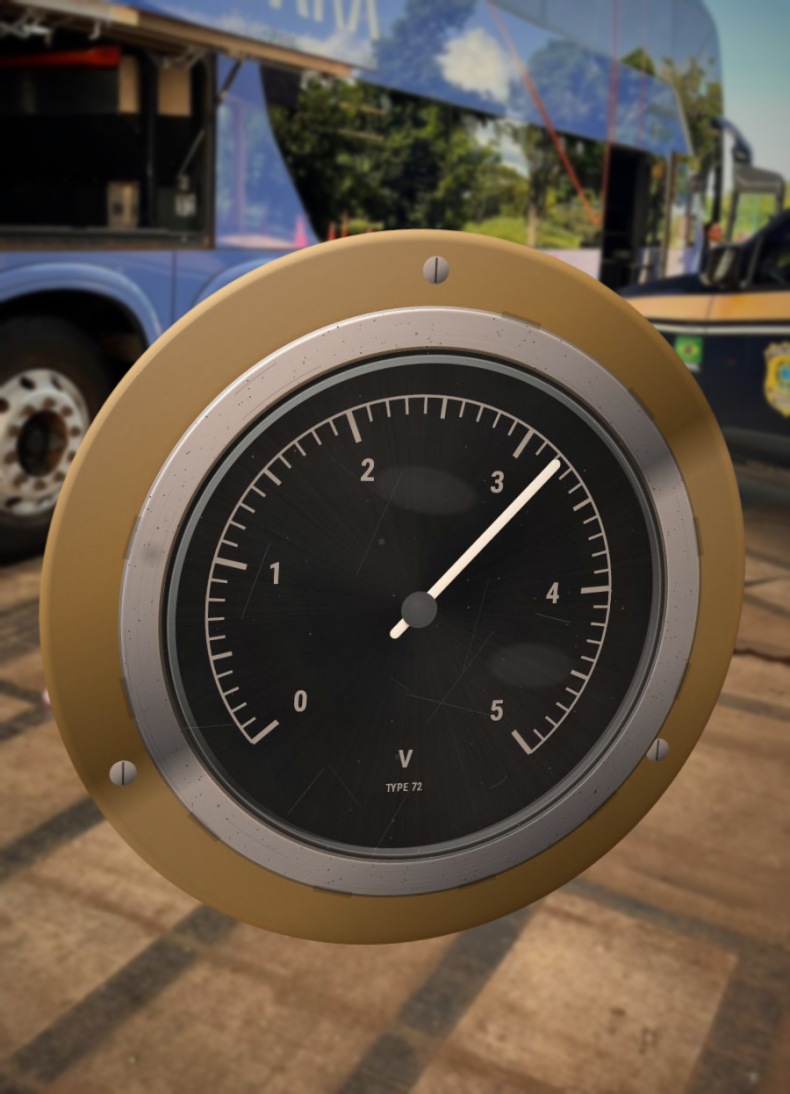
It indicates V 3.2
